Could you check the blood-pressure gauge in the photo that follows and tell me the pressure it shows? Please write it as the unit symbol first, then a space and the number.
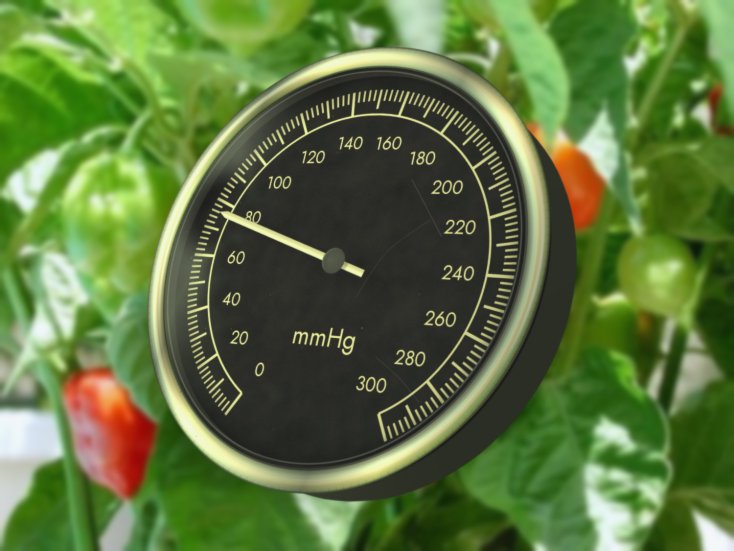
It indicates mmHg 76
